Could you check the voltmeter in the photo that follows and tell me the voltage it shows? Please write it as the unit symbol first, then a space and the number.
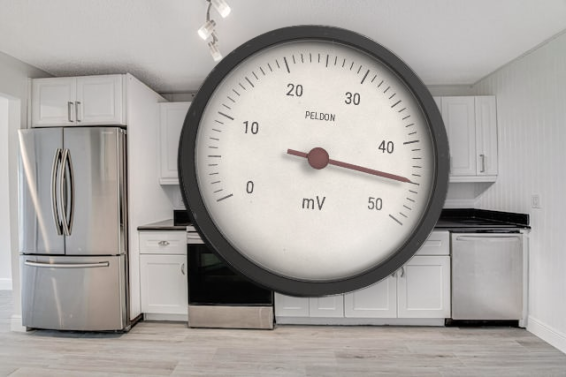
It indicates mV 45
